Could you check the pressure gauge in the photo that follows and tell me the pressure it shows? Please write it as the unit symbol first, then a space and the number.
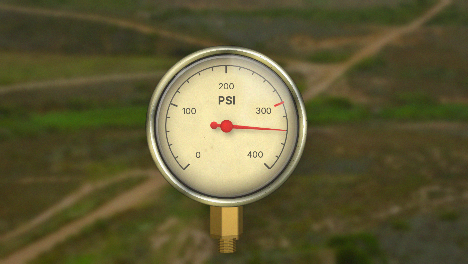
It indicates psi 340
